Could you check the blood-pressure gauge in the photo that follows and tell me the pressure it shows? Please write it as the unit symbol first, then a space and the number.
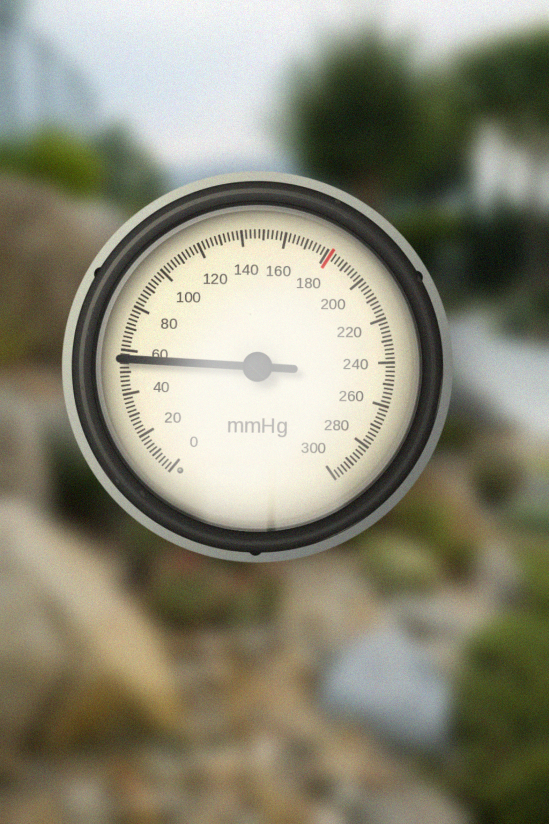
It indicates mmHg 56
